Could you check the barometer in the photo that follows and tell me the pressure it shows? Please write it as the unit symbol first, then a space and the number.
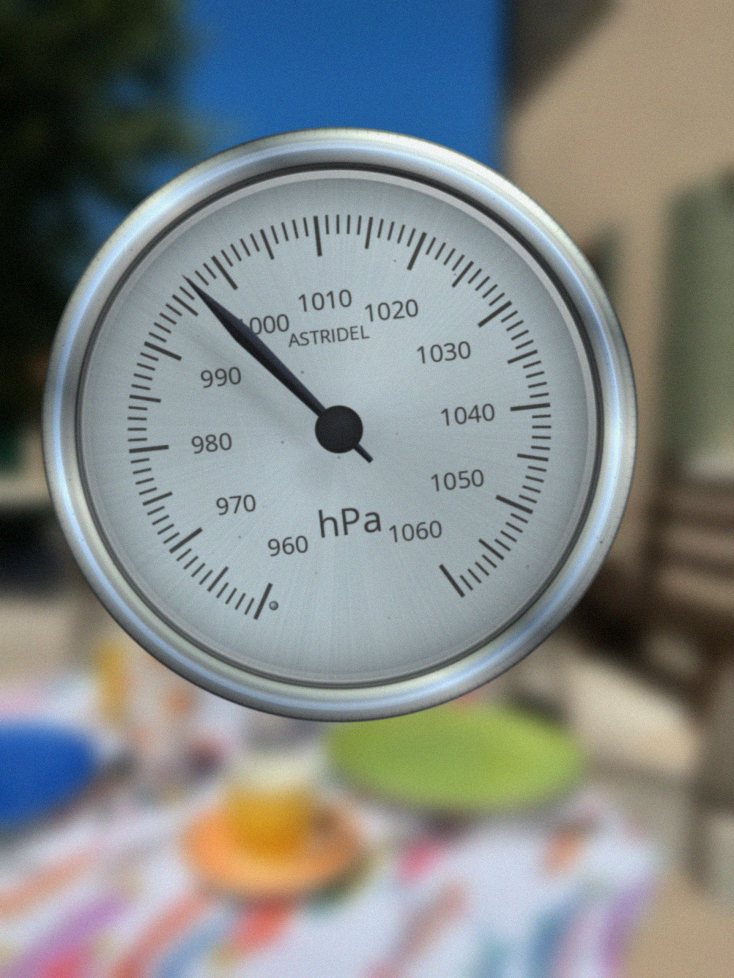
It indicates hPa 997
